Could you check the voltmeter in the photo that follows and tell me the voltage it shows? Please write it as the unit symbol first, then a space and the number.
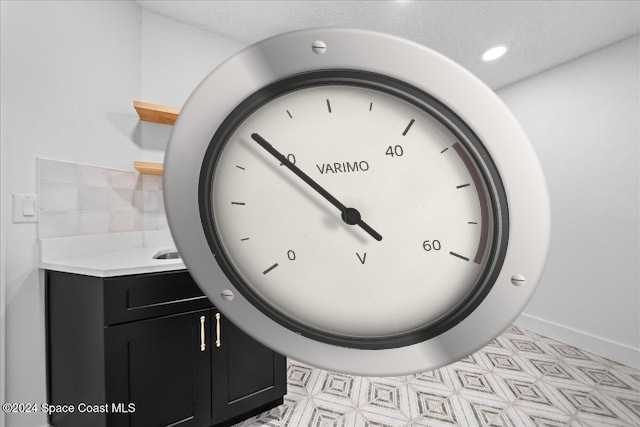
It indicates V 20
